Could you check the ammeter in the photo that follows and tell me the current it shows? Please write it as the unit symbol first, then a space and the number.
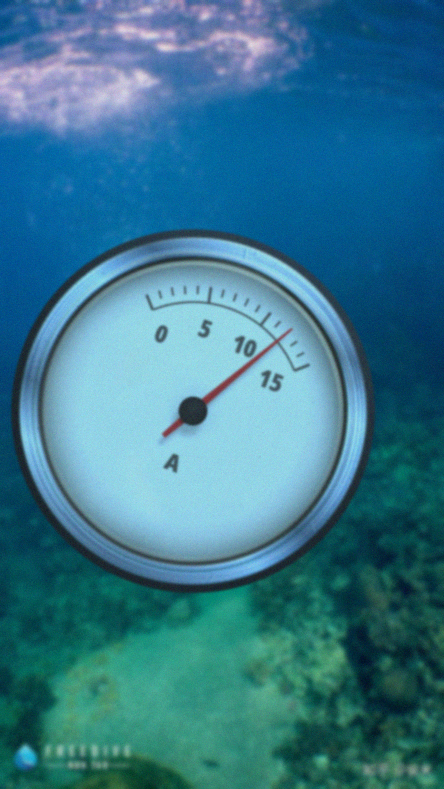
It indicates A 12
